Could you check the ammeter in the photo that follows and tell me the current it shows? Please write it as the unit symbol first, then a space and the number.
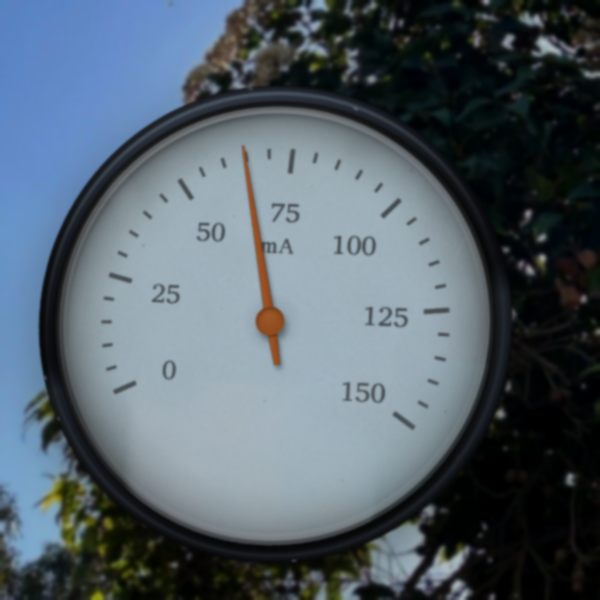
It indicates mA 65
